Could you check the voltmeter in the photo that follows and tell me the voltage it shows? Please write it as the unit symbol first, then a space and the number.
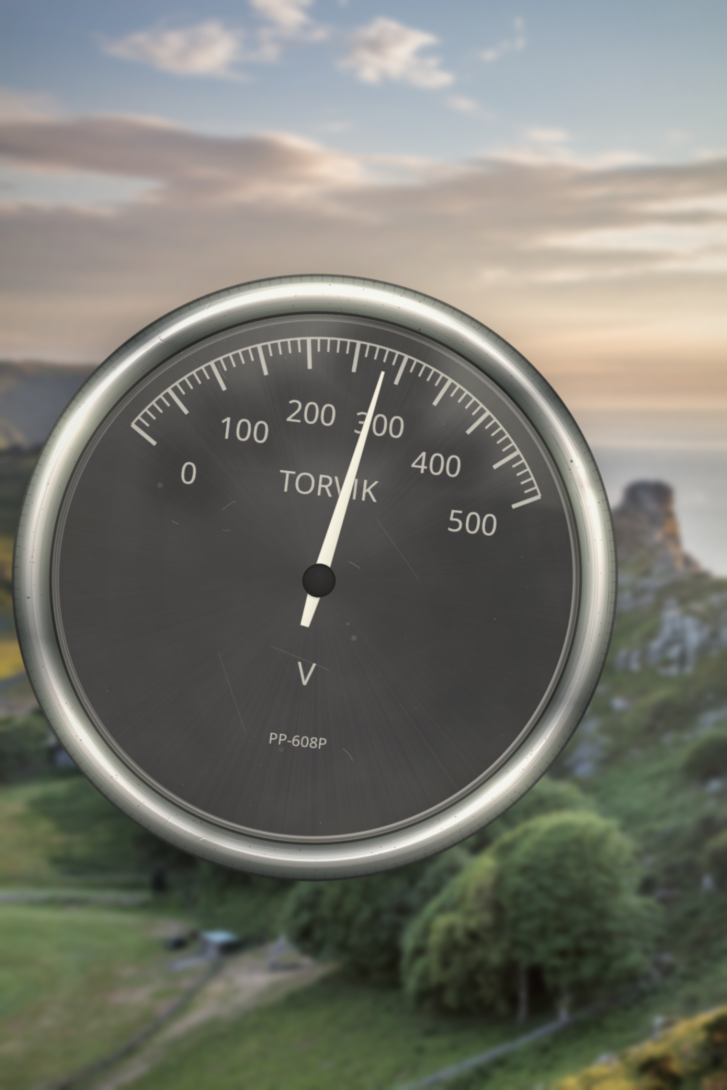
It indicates V 280
